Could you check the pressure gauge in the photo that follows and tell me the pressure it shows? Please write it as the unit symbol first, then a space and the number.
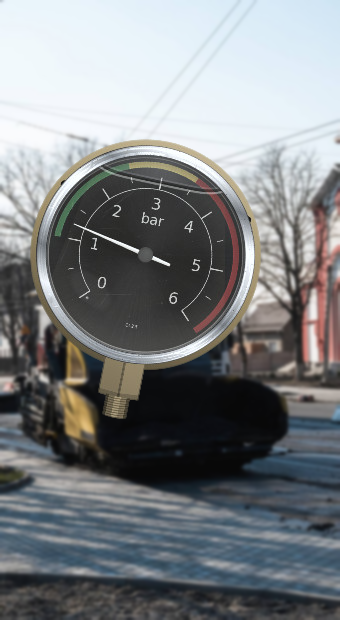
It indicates bar 1.25
